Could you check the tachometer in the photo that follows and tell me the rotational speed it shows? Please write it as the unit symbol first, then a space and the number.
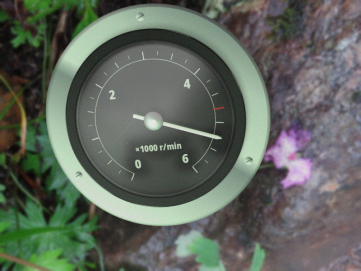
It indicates rpm 5250
